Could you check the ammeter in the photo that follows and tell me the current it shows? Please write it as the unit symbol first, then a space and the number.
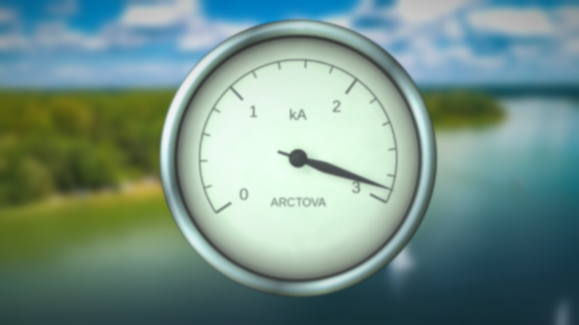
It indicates kA 2.9
